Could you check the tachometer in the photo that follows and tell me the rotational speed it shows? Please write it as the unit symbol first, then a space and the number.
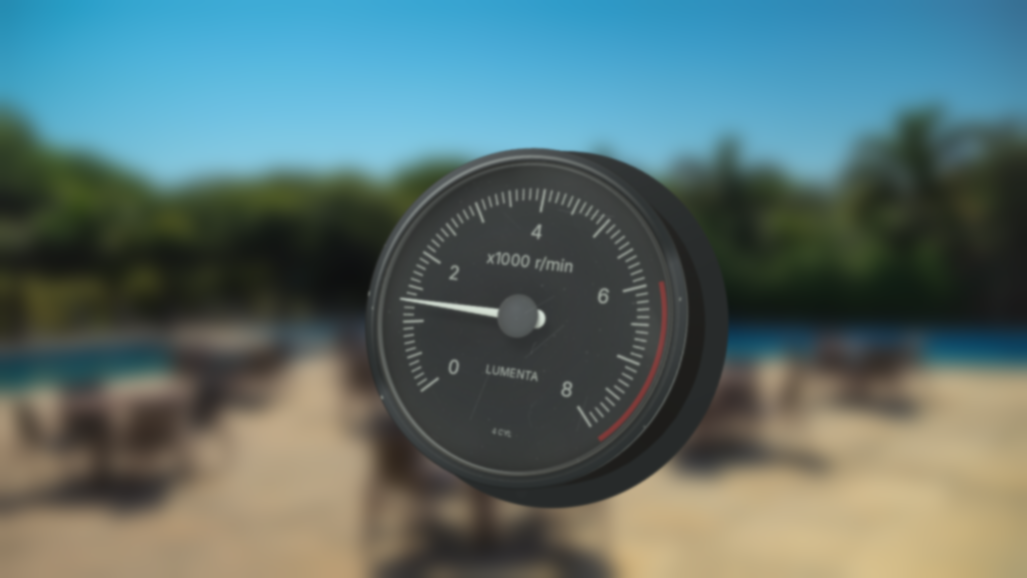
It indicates rpm 1300
